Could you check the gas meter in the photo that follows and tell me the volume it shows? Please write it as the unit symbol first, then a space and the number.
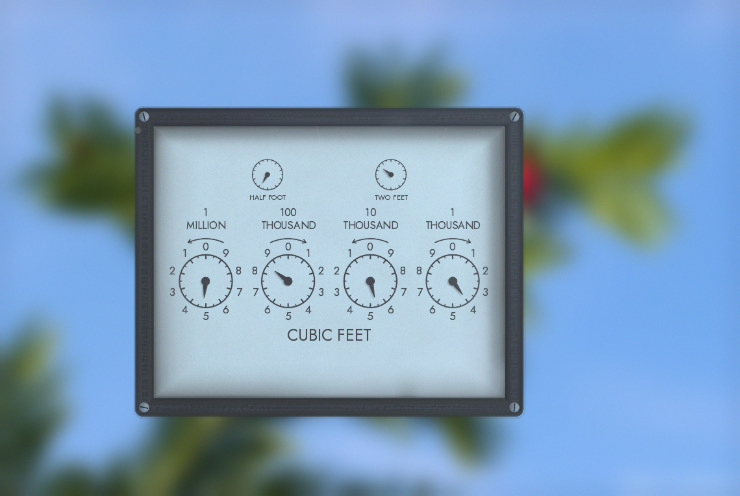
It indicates ft³ 485400
